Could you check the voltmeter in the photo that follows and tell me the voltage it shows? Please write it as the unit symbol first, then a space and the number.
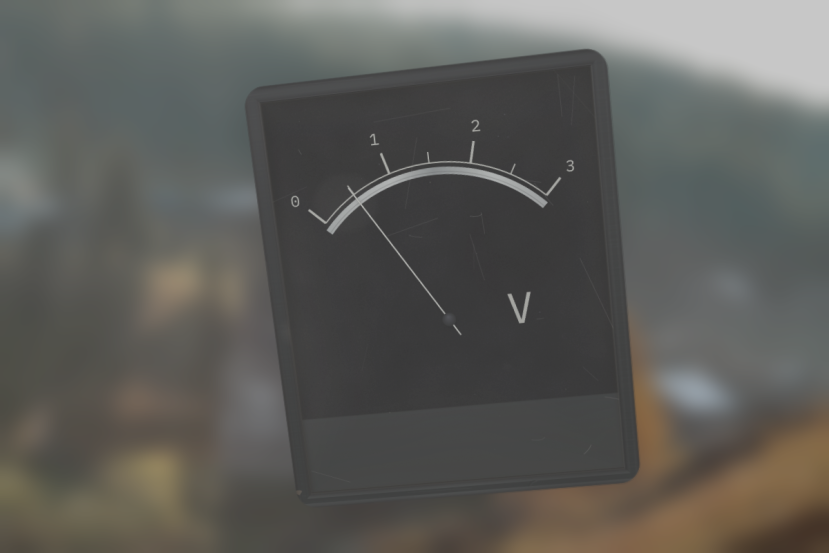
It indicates V 0.5
